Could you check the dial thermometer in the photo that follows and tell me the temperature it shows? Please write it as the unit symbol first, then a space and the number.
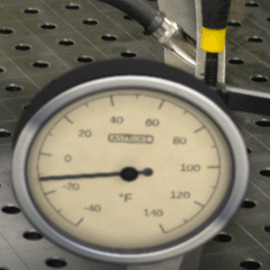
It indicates °F -10
